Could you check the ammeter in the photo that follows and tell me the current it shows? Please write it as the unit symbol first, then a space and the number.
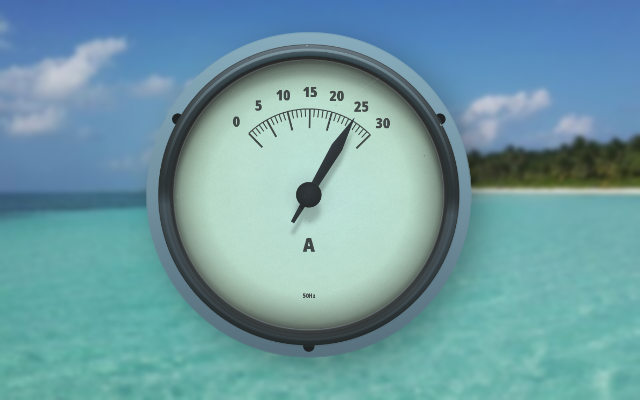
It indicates A 25
